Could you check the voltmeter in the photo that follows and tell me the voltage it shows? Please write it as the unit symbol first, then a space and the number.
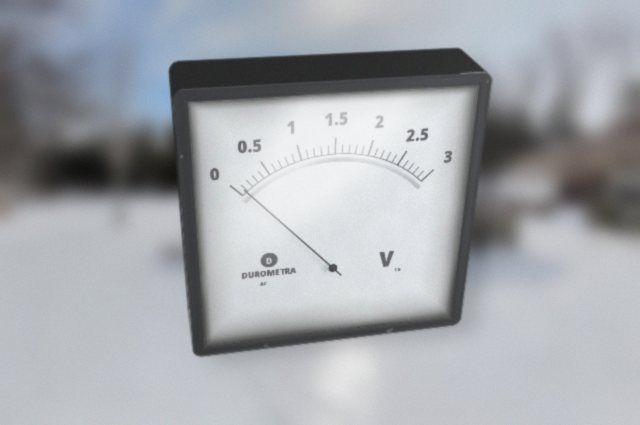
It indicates V 0.1
